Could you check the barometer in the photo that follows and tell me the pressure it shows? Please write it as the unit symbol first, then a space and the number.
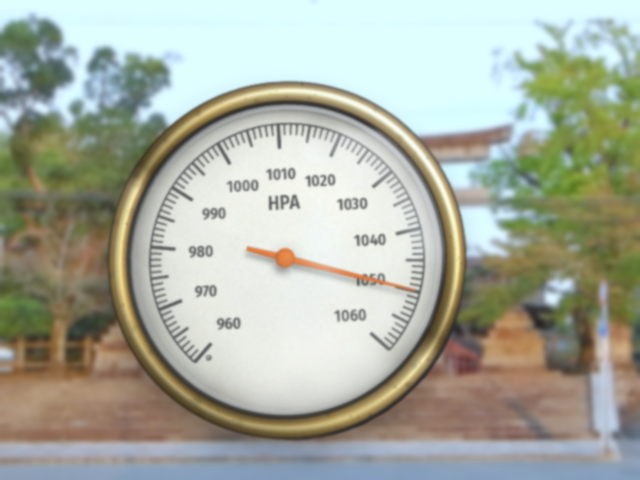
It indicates hPa 1050
